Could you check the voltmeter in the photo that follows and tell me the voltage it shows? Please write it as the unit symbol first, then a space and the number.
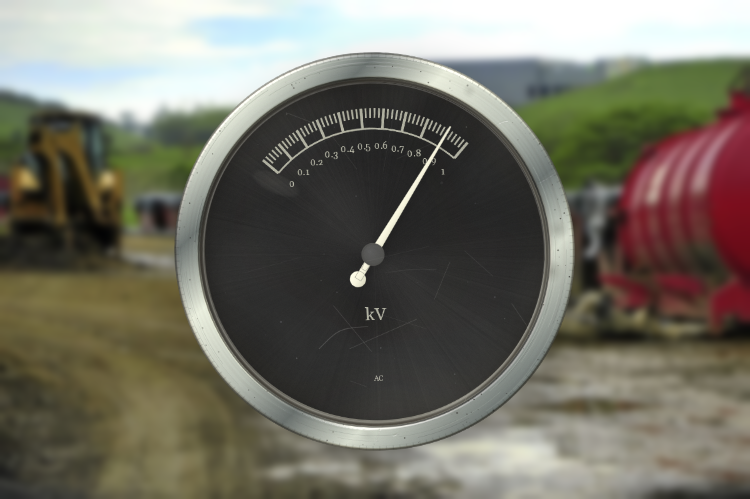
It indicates kV 0.9
